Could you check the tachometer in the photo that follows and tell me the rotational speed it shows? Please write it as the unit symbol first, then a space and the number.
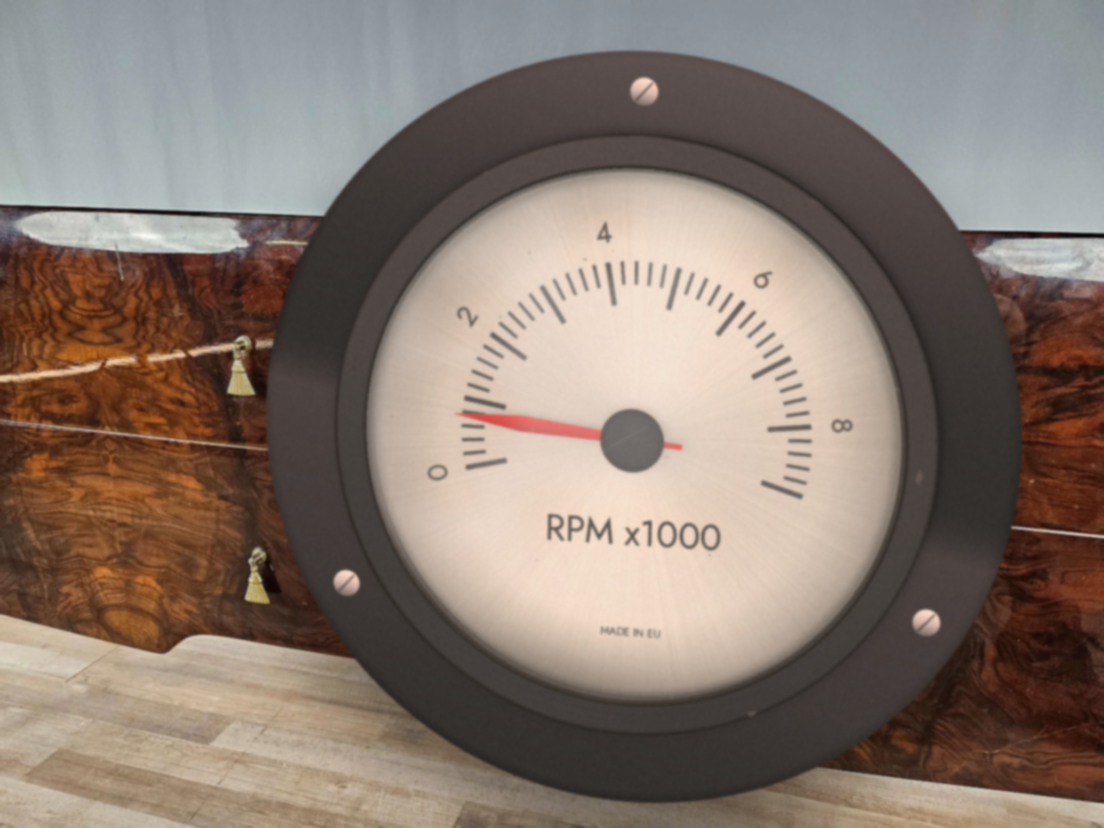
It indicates rpm 800
